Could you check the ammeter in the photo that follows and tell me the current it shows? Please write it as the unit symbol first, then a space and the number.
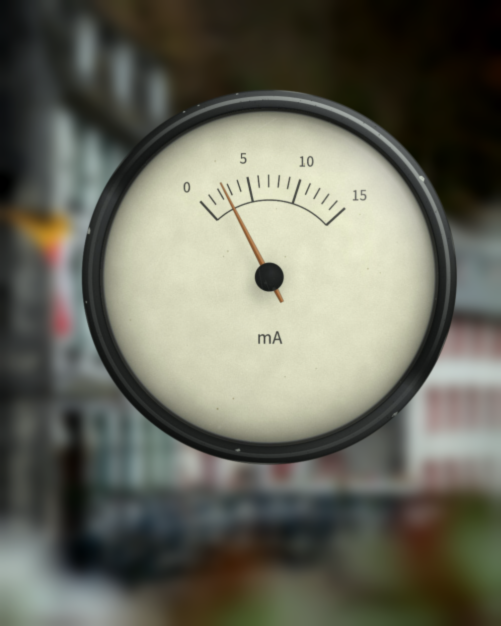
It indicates mA 2.5
